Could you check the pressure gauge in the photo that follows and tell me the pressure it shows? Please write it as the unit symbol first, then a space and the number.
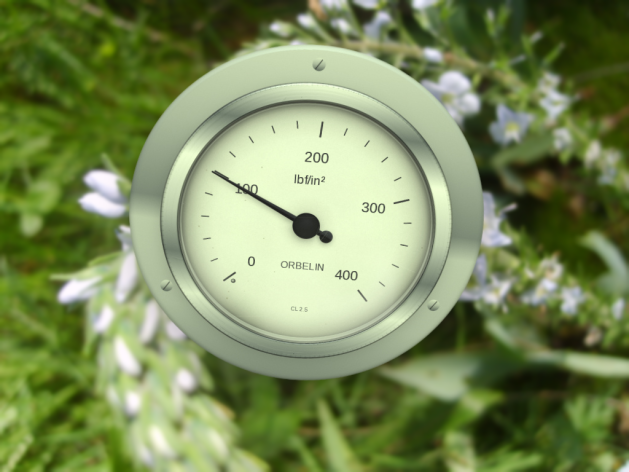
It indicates psi 100
